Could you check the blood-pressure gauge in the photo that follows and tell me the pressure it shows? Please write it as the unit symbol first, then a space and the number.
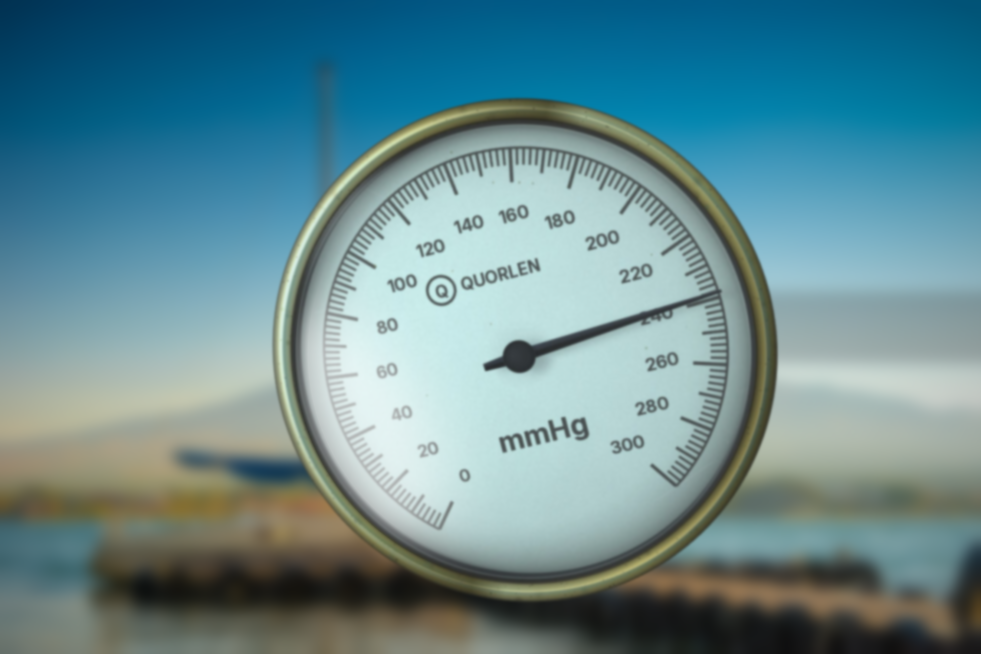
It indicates mmHg 238
